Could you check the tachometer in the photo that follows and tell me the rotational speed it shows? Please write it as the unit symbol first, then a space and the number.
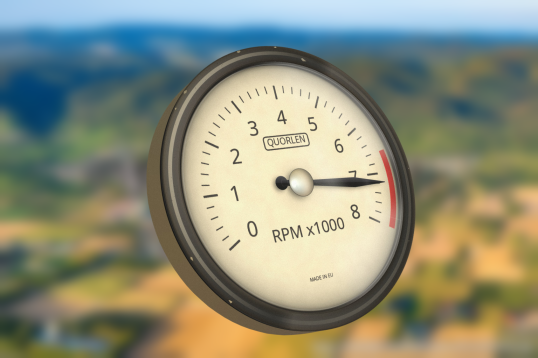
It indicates rpm 7200
